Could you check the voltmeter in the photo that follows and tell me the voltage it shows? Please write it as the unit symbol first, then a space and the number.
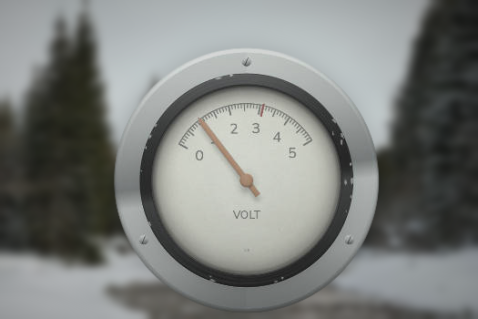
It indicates V 1
